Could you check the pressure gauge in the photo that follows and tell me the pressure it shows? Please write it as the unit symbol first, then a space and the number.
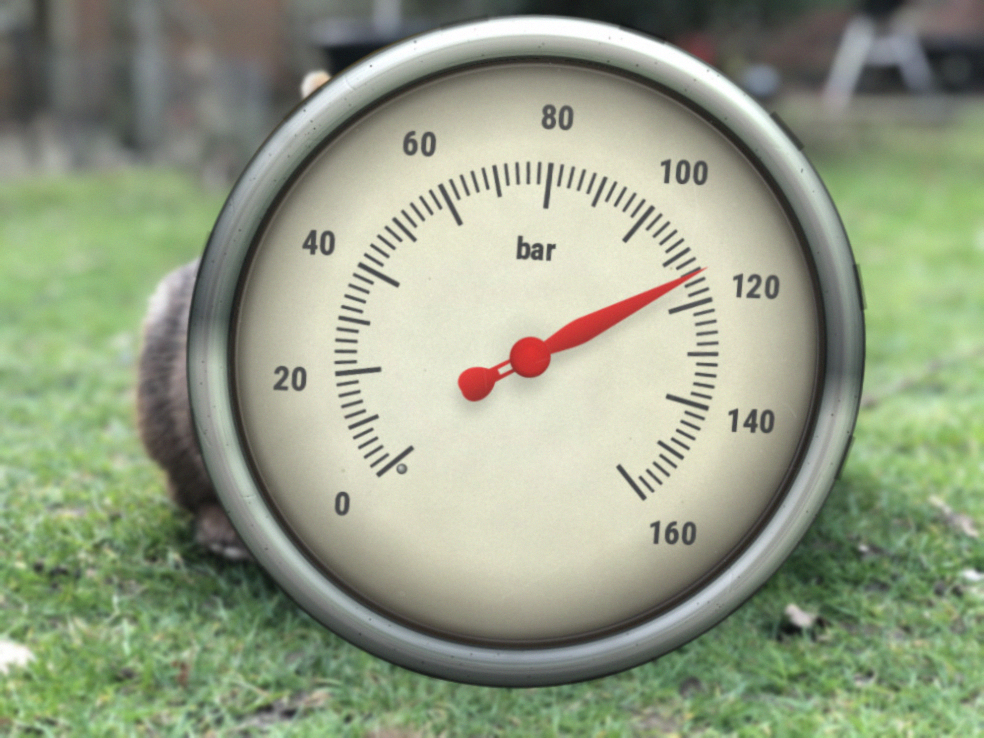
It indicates bar 114
